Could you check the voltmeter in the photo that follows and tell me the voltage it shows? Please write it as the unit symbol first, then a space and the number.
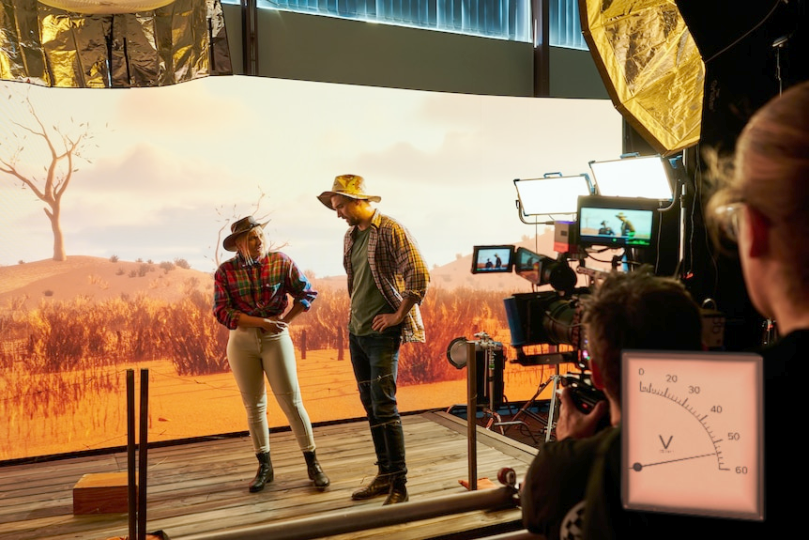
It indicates V 54
